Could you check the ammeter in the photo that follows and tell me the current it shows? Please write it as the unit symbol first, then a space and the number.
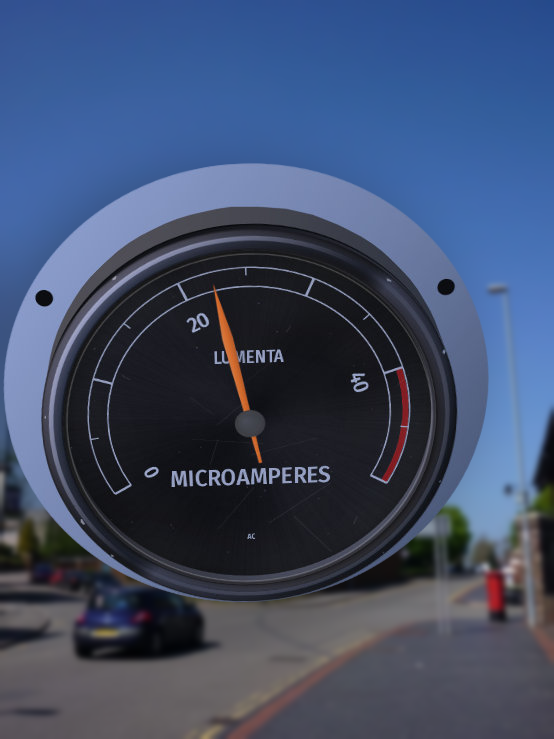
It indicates µA 22.5
